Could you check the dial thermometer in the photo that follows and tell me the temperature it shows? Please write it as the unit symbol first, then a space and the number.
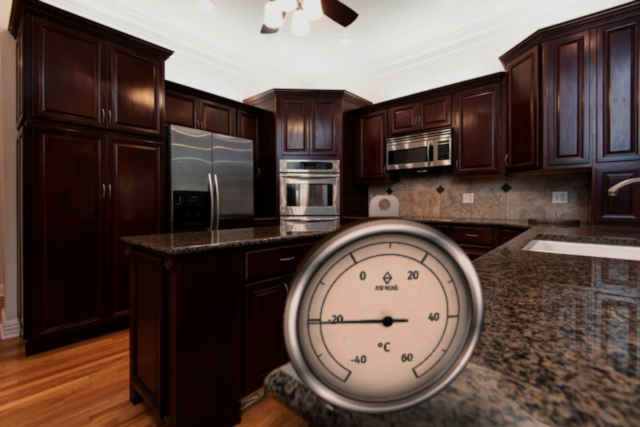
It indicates °C -20
